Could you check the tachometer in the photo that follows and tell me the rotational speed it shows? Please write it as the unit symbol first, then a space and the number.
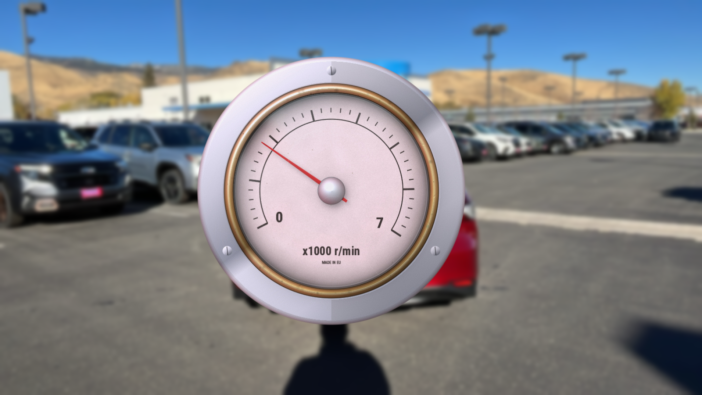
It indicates rpm 1800
